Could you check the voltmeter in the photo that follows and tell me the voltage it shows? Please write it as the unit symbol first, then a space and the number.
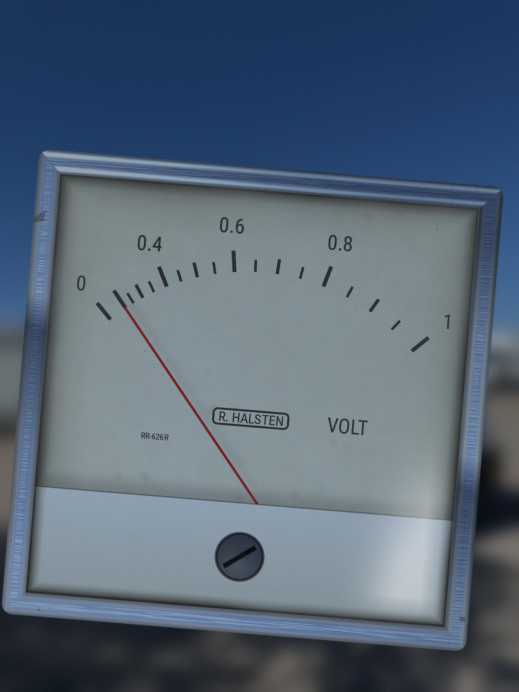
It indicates V 0.2
